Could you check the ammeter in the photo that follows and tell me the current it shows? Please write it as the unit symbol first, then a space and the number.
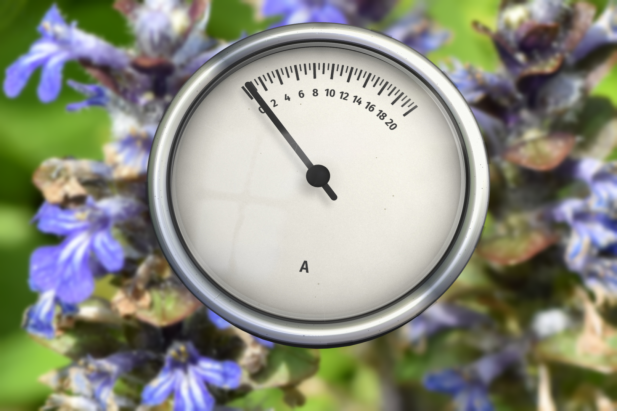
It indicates A 0.5
